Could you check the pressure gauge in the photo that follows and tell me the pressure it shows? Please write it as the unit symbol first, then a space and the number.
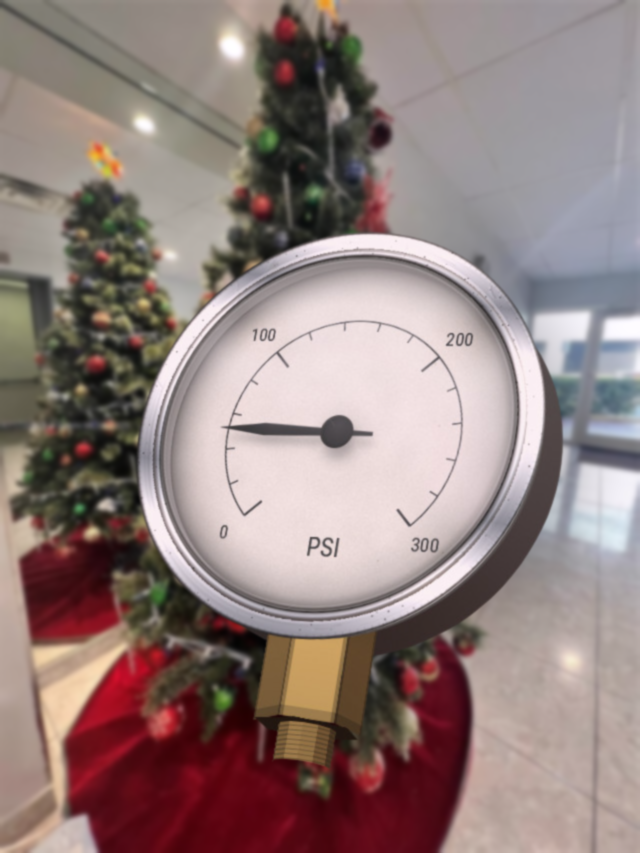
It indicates psi 50
